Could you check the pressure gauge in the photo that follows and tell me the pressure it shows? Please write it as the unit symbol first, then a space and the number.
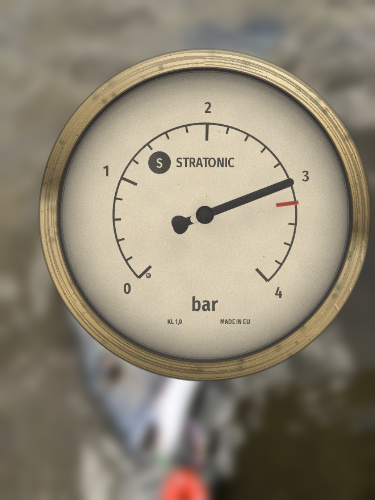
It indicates bar 3
